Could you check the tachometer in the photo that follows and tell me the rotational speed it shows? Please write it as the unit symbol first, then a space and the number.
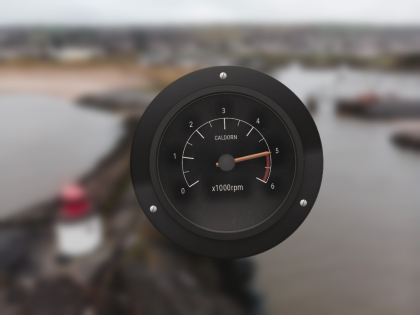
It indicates rpm 5000
